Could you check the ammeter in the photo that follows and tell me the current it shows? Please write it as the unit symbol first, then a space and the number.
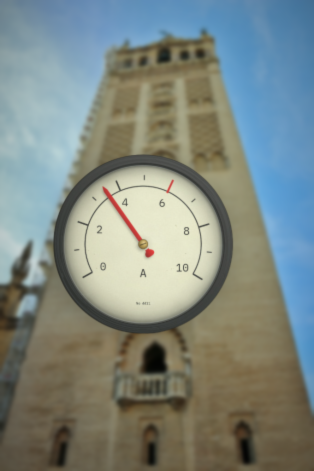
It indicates A 3.5
